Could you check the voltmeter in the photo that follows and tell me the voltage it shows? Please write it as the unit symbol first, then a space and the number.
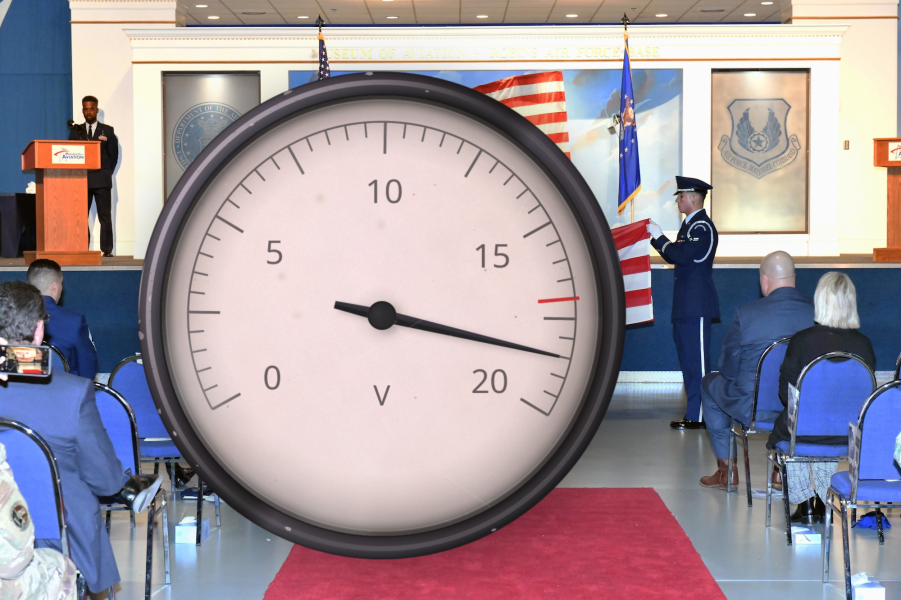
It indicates V 18.5
